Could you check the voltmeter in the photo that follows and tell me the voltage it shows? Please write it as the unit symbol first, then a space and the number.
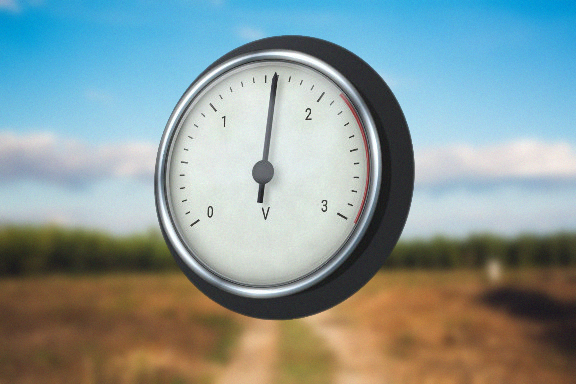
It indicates V 1.6
